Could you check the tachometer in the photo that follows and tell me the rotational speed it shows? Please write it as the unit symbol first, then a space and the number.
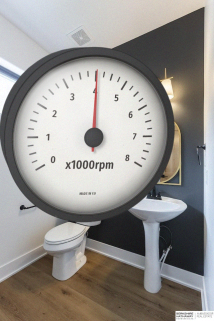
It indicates rpm 4000
